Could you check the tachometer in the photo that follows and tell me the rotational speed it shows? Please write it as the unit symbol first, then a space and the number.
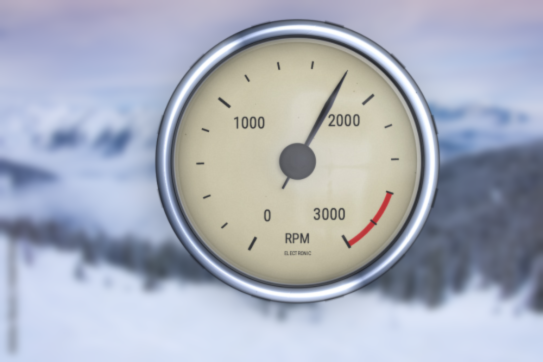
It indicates rpm 1800
